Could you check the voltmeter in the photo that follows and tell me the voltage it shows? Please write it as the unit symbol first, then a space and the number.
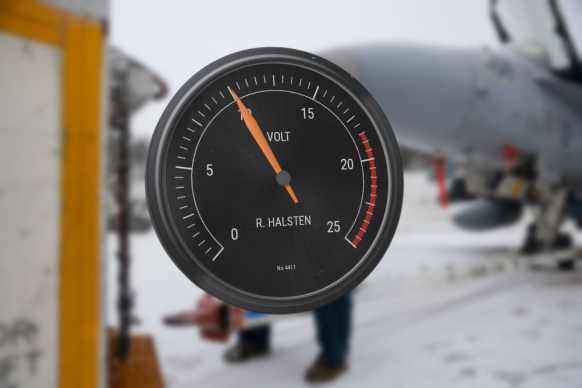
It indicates V 10
